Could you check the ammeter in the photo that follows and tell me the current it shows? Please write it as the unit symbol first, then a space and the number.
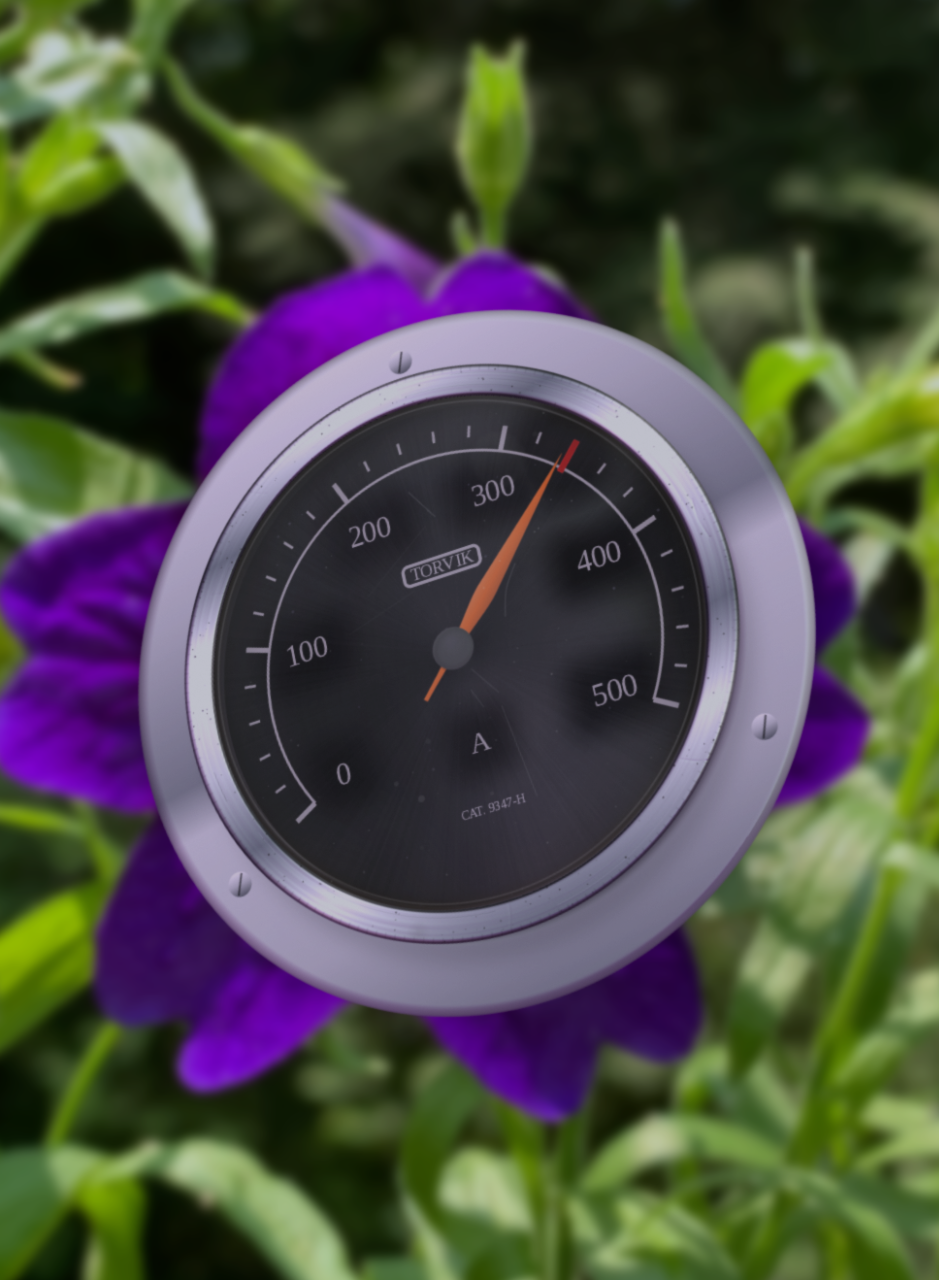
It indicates A 340
